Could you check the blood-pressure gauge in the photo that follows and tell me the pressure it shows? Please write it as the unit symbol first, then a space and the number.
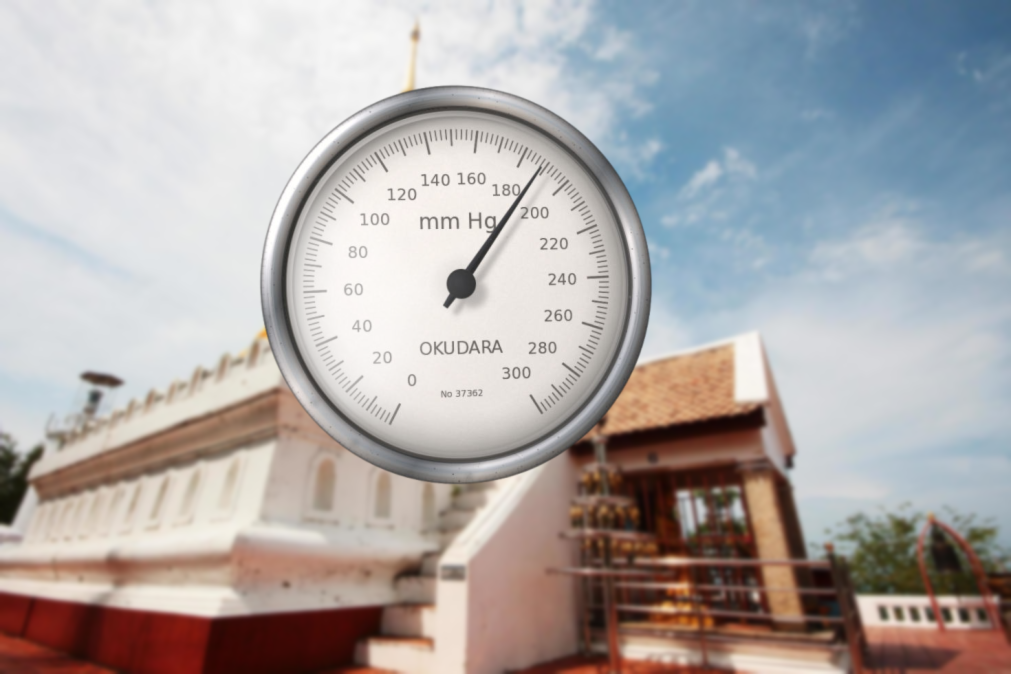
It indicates mmHg 188
